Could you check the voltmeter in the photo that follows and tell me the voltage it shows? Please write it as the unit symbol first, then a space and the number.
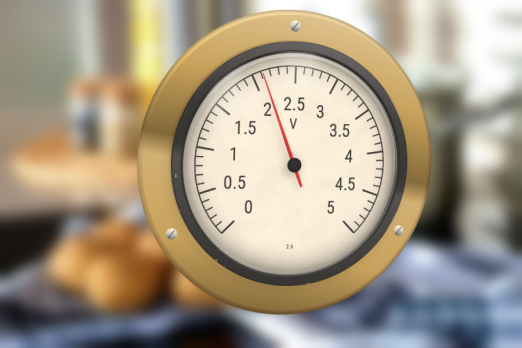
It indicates V 2.1
